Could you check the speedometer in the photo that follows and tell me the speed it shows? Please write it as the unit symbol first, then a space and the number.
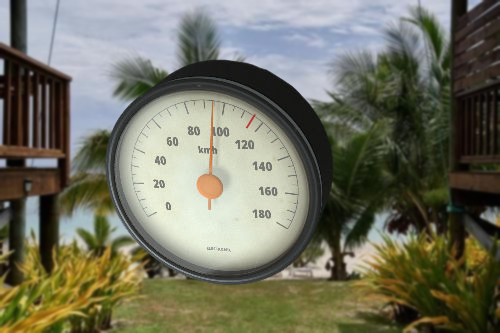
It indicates km/h 95
